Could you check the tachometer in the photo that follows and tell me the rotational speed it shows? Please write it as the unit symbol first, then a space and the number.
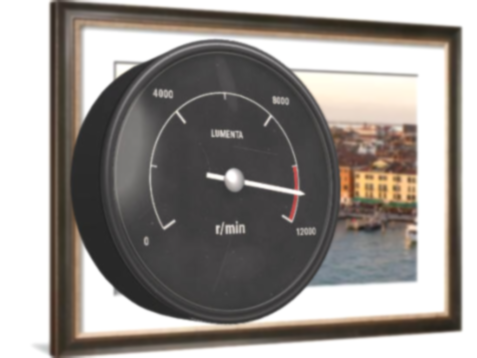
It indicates rpm 11000
